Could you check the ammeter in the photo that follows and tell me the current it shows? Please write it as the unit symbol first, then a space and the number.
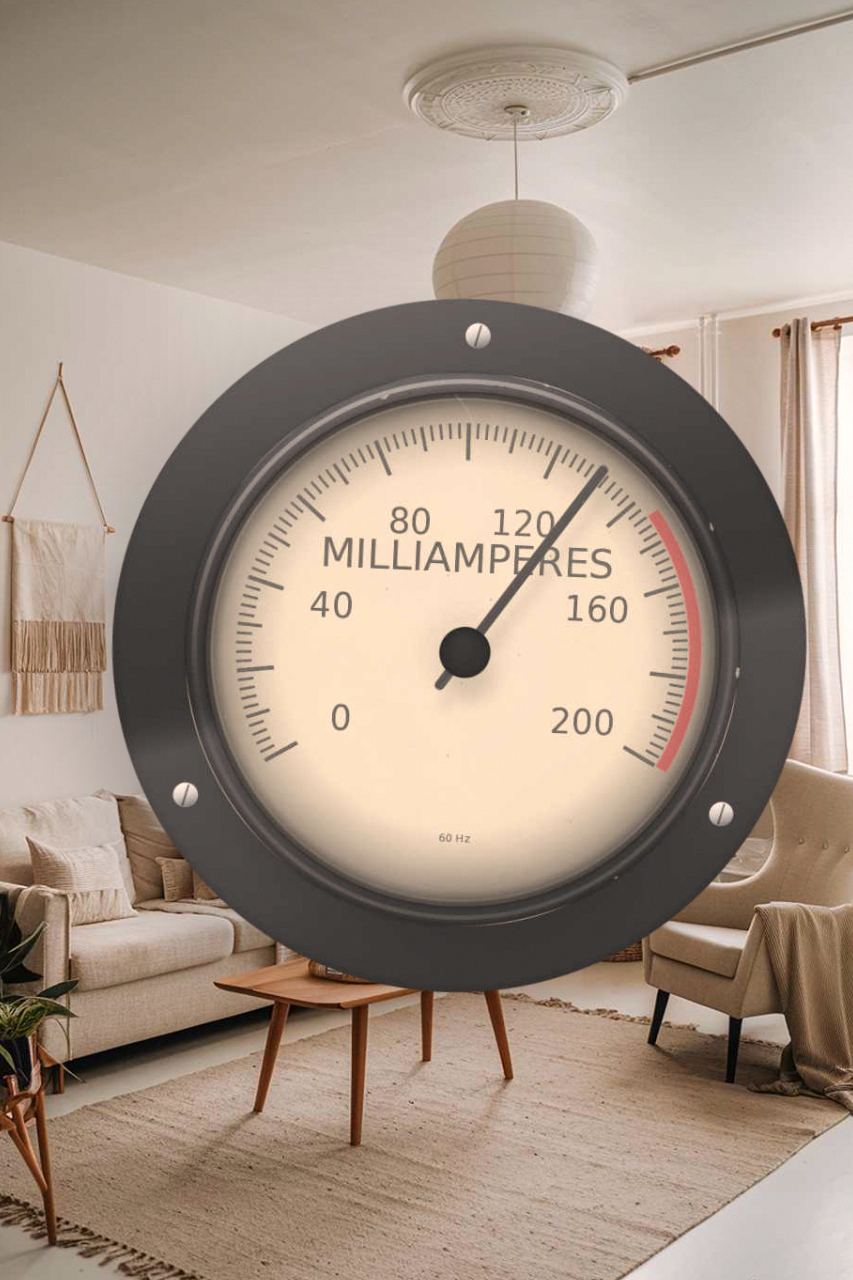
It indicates mA 130
